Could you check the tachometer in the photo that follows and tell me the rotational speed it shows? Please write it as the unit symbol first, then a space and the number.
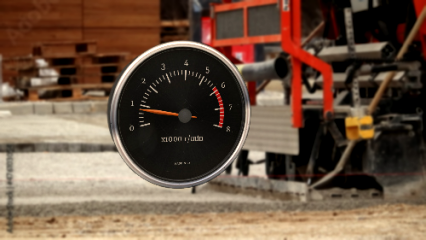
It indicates rpm 800
